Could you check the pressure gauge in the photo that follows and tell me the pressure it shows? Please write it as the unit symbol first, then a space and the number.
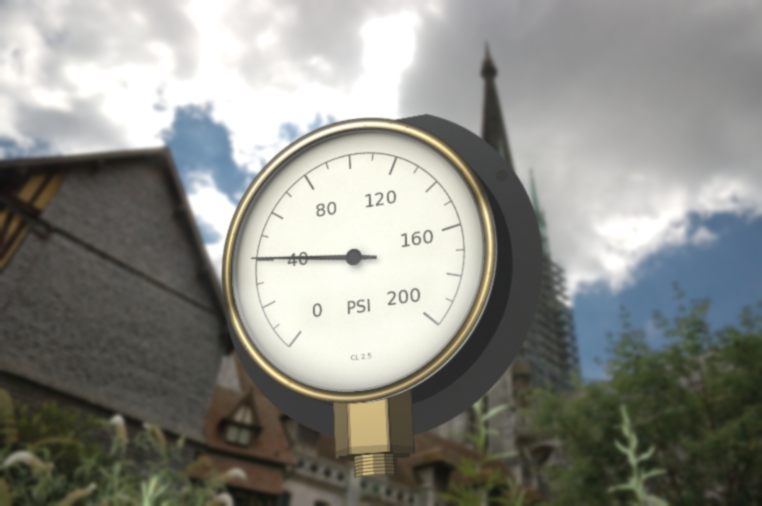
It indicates psi 40
